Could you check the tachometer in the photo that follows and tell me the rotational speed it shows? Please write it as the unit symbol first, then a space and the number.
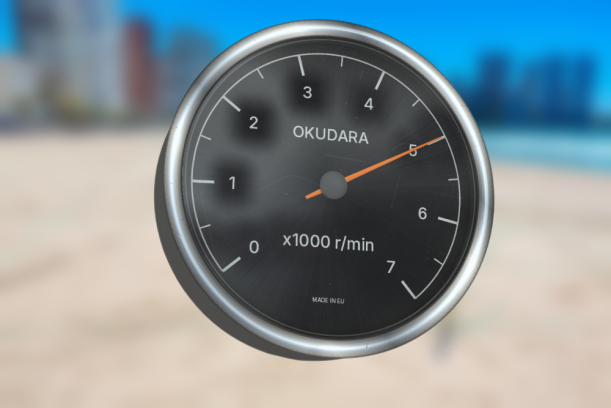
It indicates rpm 5000
